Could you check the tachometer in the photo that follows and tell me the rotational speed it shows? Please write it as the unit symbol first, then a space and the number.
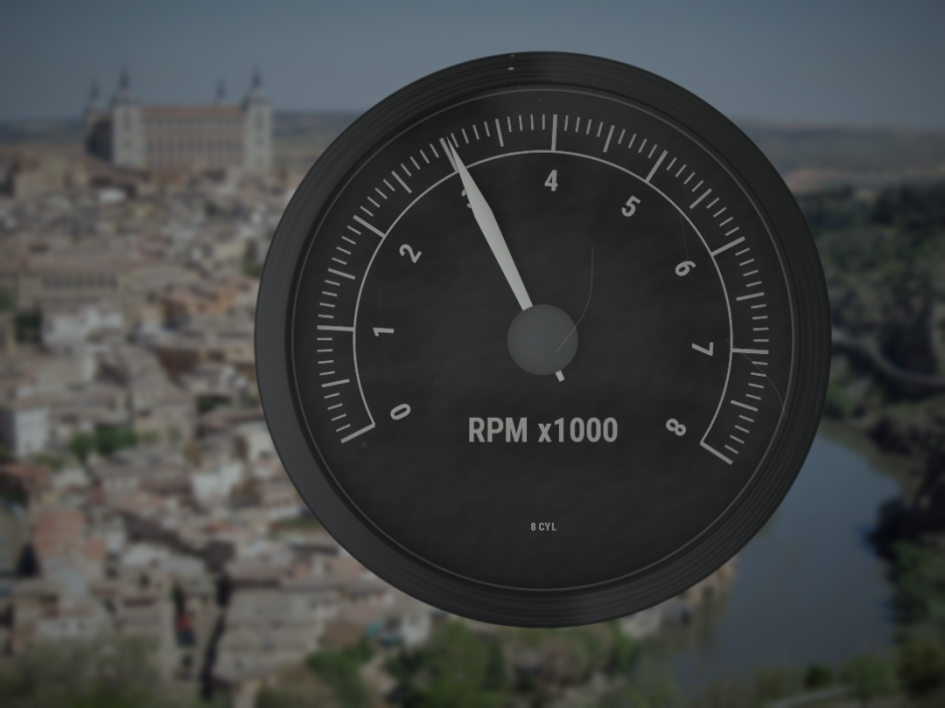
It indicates rpm 3050
